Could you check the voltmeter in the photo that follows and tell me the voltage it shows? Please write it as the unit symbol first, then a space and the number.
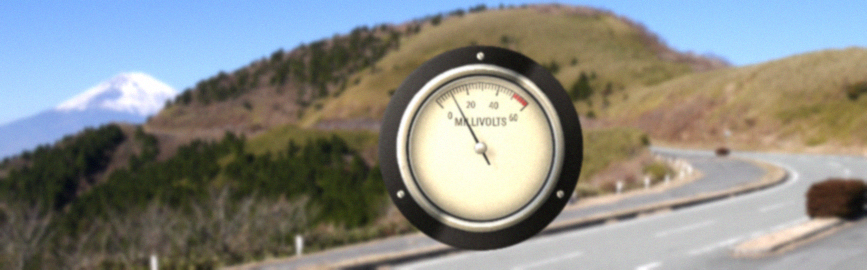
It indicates mV 10
